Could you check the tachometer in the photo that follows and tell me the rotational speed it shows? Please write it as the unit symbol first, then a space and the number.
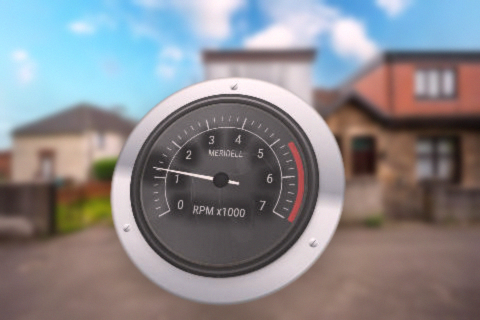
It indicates rpm 1200
